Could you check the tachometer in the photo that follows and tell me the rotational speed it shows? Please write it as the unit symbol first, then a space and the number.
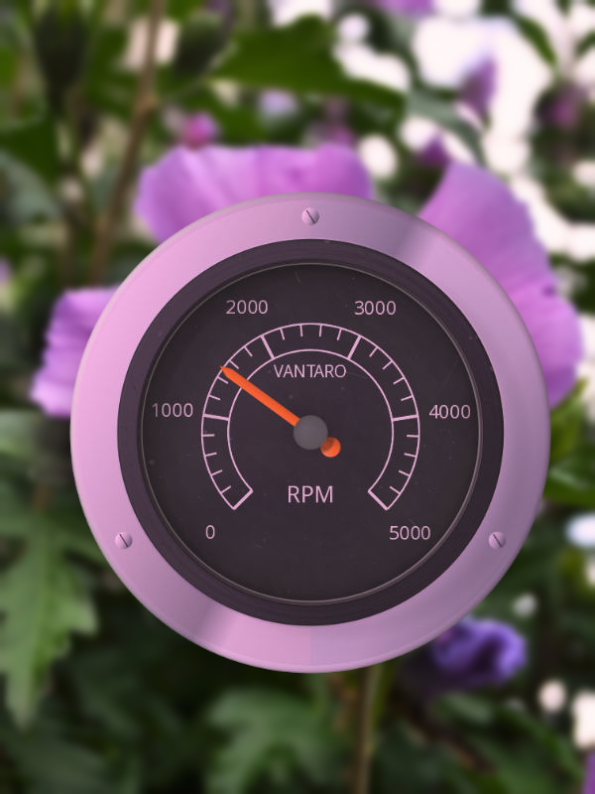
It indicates rpm 1500
